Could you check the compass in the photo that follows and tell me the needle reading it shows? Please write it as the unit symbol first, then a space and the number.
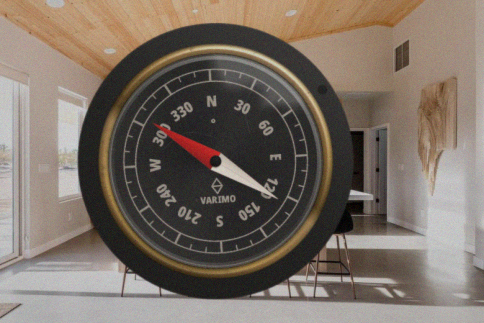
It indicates ° 305
